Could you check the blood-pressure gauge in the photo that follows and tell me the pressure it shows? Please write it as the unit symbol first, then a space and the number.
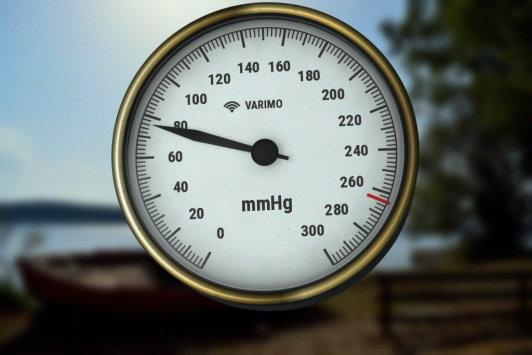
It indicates mmHg 76
